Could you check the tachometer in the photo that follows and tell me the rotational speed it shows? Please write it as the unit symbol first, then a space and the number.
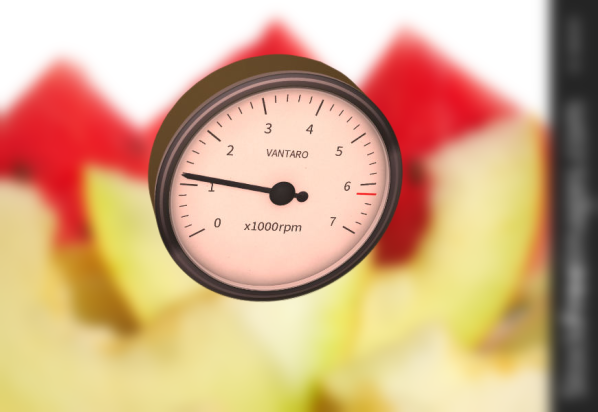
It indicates rpm 1200
